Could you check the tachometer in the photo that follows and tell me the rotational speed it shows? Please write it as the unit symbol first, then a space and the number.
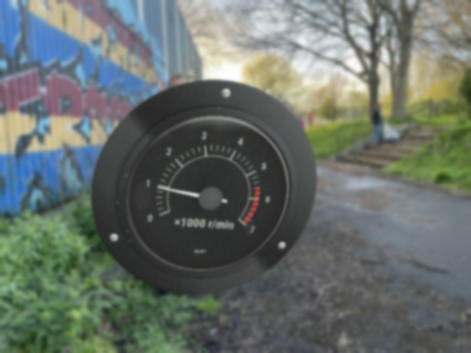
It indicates rpm 1000
